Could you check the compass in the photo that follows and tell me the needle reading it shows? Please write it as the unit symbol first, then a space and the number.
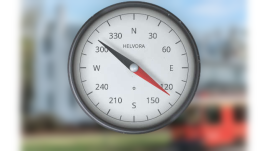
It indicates ° 127.5
